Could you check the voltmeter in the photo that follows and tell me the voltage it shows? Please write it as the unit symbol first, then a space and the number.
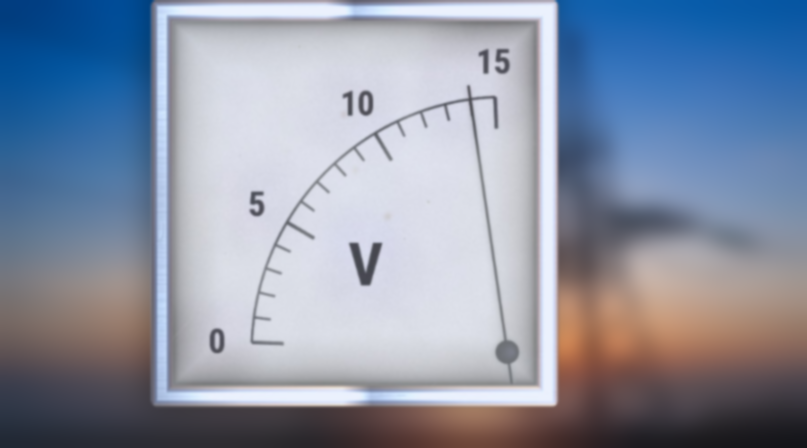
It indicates V 14
